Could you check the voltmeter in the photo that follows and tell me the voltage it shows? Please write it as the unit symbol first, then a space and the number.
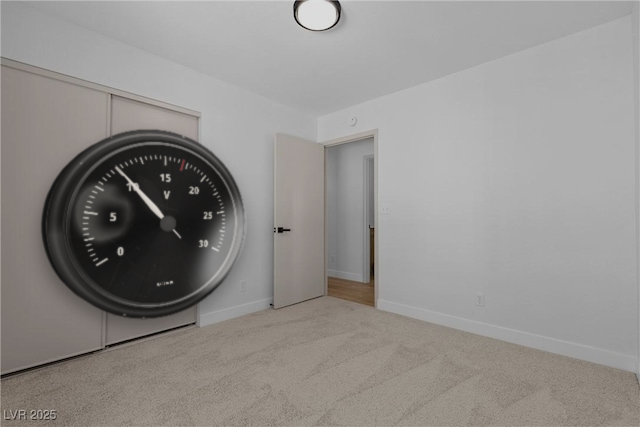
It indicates V 10
